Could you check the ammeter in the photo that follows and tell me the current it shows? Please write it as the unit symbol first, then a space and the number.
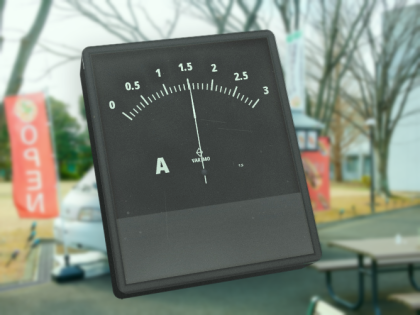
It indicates A 1.5
